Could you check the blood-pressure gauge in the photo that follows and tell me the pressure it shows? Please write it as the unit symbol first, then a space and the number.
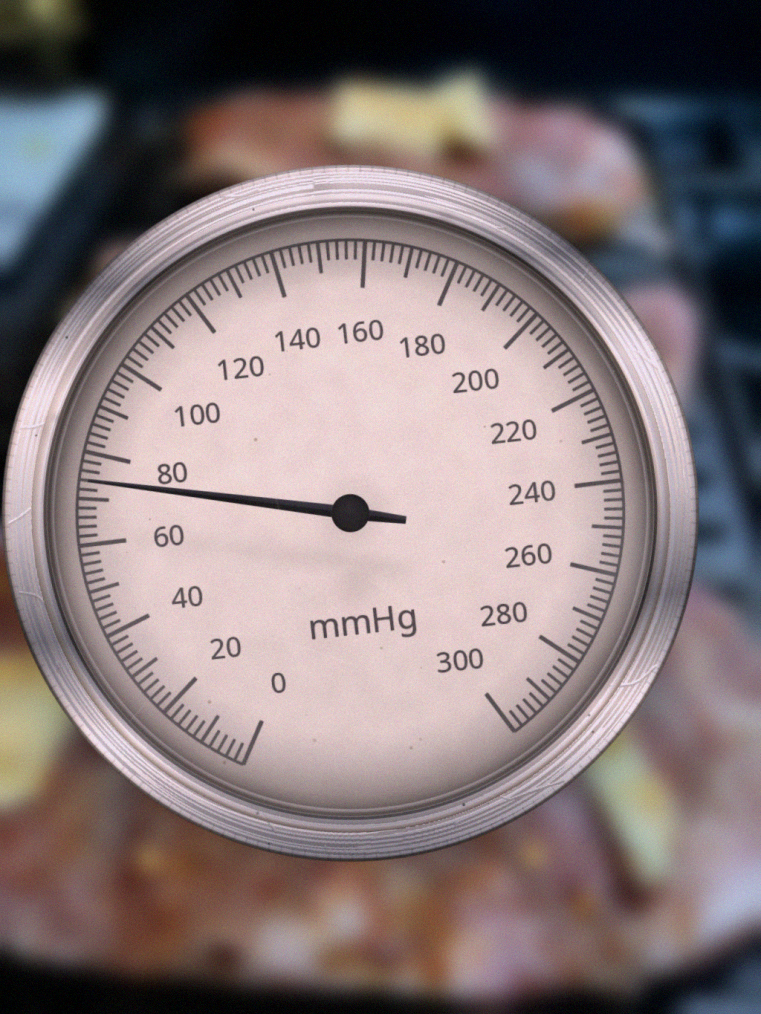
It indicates mmHg 74
